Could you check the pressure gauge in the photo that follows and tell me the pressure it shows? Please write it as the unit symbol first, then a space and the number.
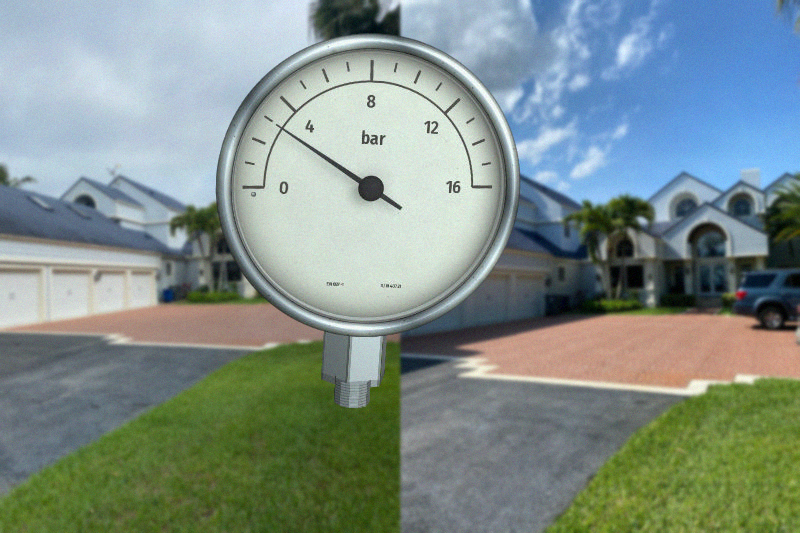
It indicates bar 3
